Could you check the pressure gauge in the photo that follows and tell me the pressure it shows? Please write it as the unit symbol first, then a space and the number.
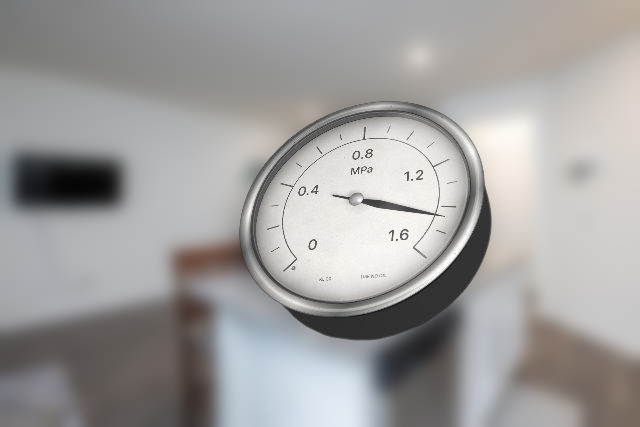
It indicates MPa 1.45
